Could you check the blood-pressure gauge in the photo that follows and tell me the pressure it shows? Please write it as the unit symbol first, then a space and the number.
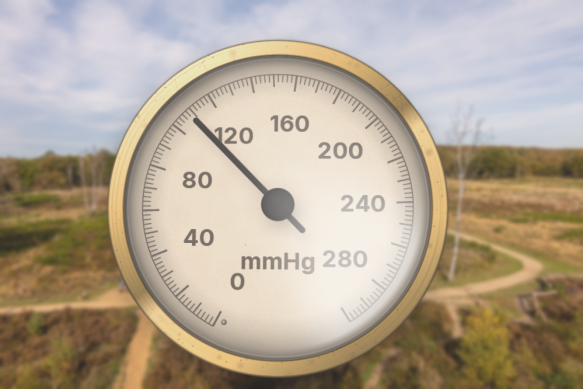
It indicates mmHg 108
